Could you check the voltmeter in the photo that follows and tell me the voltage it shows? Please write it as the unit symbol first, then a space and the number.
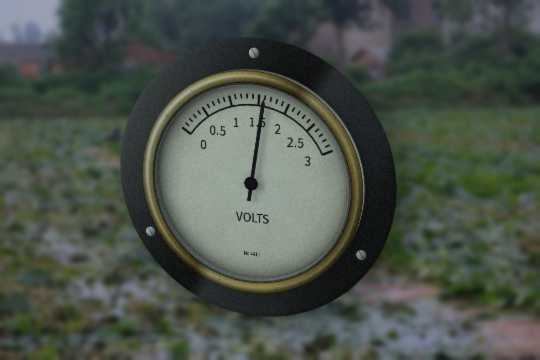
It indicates V 1.6
